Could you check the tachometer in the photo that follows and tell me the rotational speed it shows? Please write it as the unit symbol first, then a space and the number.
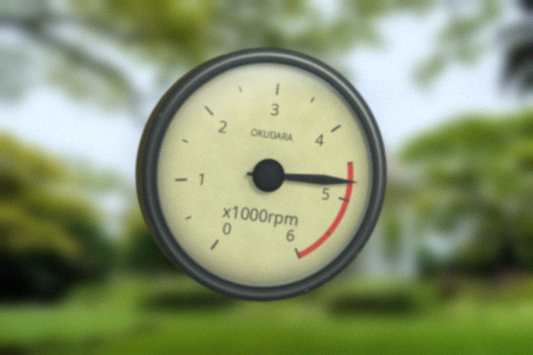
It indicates rpm 4750
